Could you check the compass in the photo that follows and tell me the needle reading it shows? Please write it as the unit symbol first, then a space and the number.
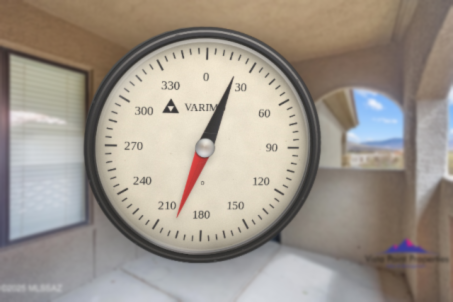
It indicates ° 200
